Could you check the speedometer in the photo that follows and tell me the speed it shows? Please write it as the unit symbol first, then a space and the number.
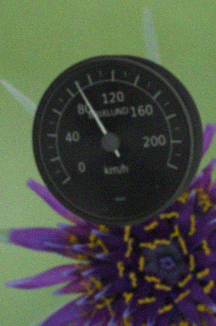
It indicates km/h 90
